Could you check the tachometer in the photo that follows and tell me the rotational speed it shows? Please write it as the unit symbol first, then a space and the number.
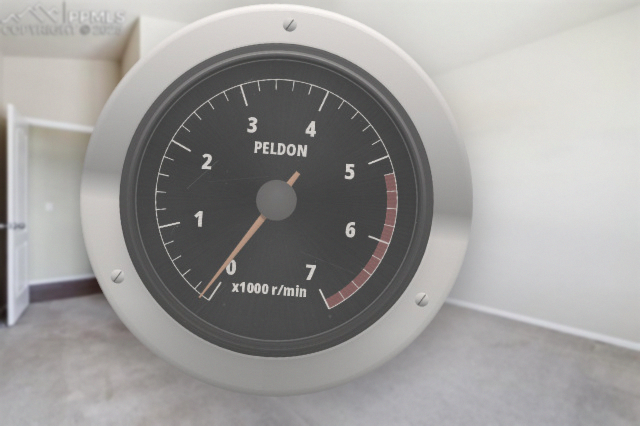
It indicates rpm 100
